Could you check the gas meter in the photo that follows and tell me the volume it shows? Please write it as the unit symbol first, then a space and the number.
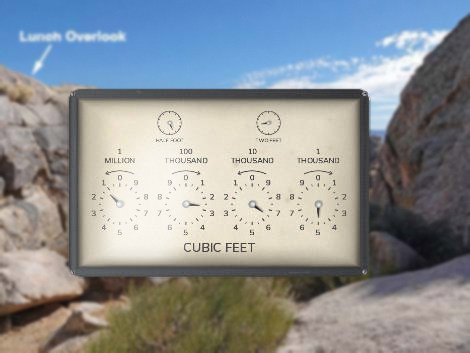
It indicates ft³ 126500
